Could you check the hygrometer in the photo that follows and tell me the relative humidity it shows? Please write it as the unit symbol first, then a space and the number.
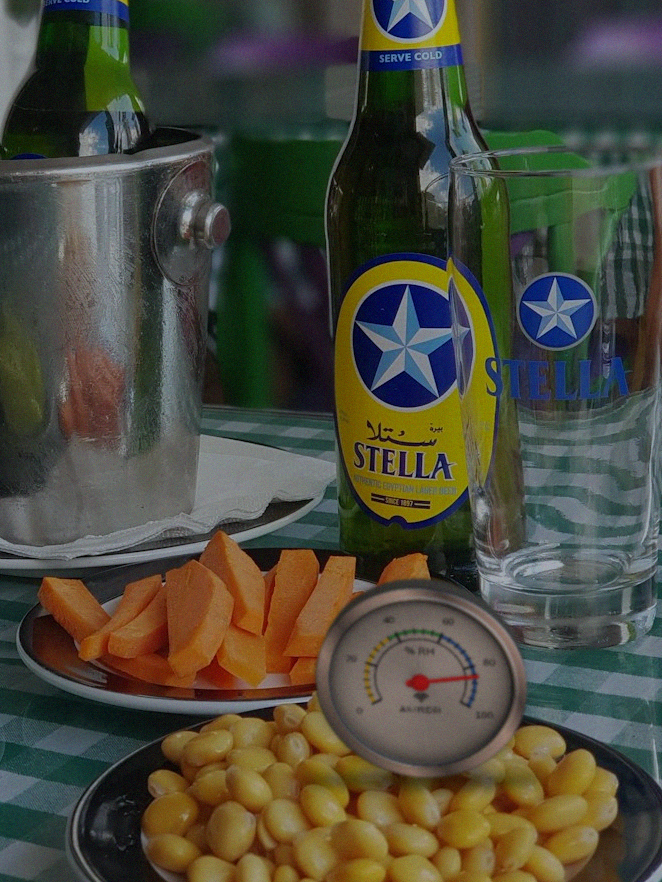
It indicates % 84
